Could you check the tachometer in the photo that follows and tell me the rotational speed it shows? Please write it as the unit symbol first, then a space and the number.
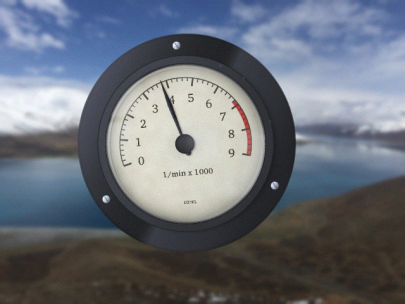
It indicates rpm 3800
